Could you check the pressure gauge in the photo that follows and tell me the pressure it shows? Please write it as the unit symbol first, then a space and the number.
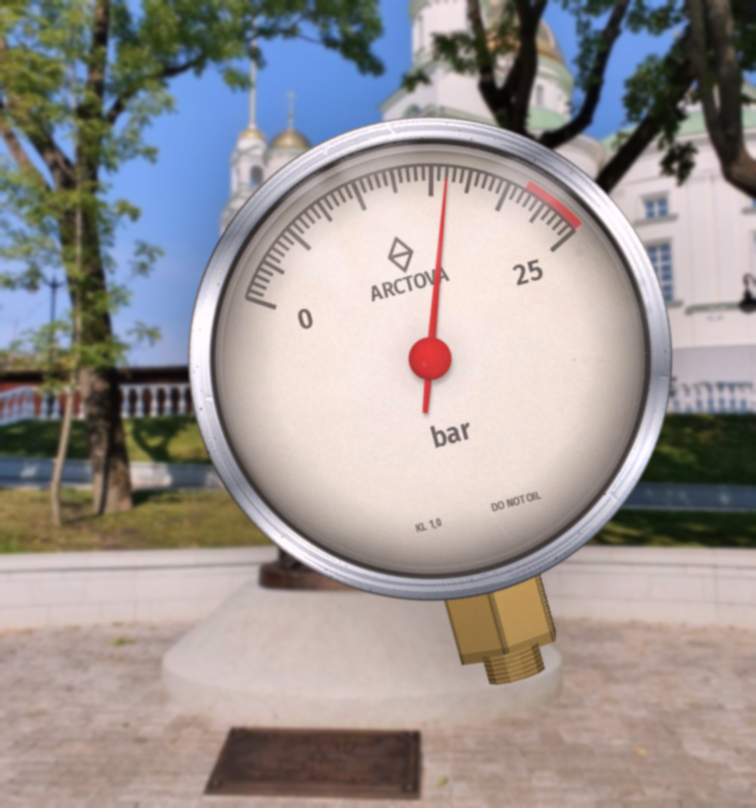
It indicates bar 16
